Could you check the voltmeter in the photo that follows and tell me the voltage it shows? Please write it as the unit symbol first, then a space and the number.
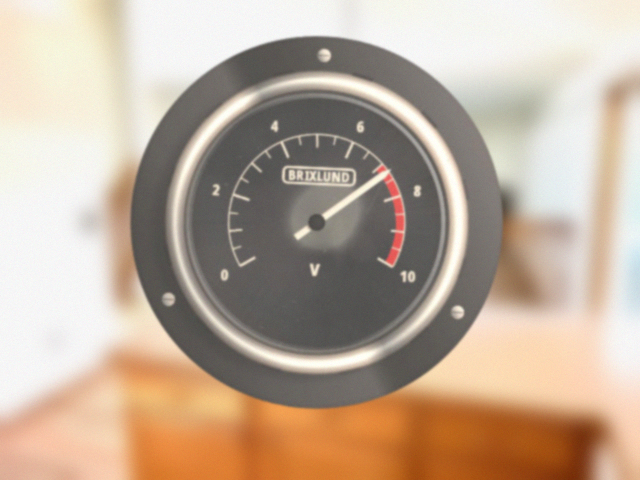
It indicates V 7.25
